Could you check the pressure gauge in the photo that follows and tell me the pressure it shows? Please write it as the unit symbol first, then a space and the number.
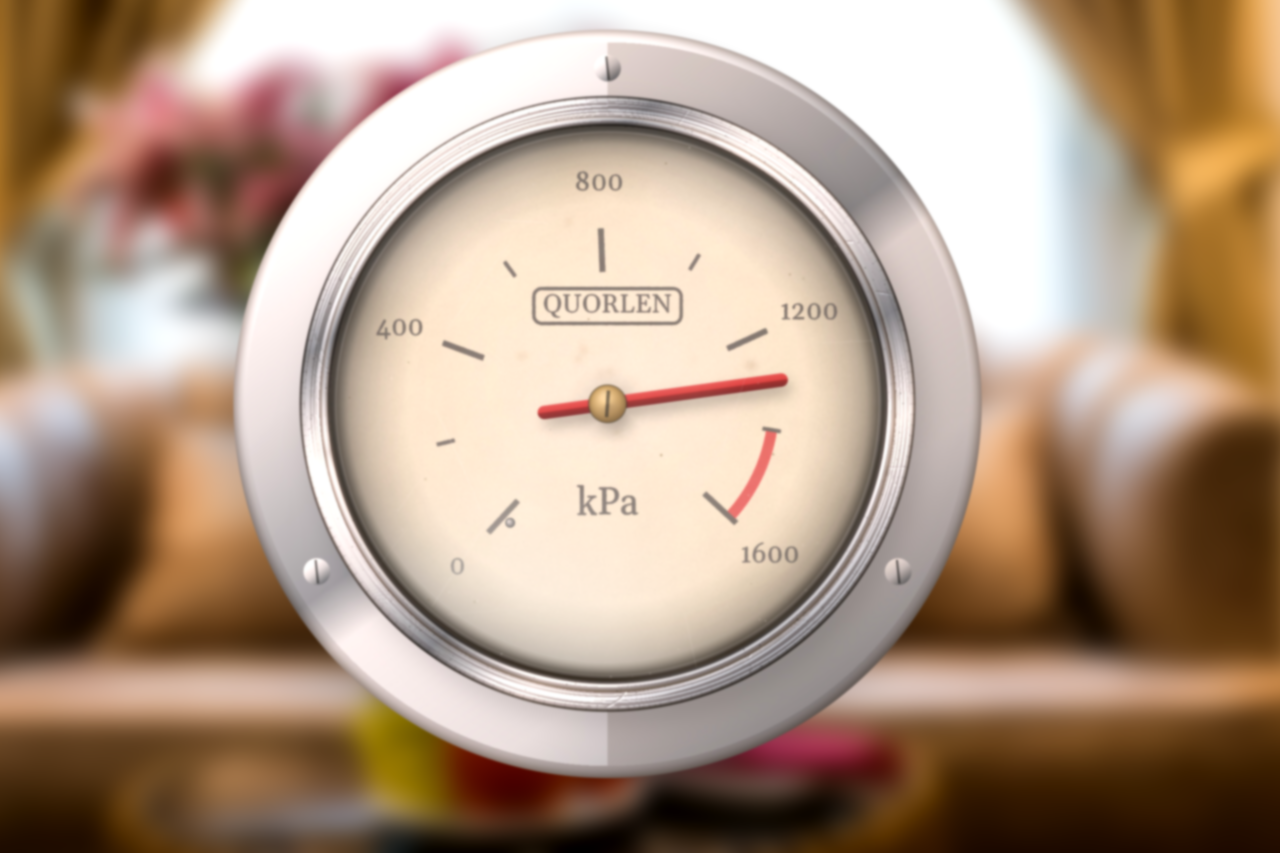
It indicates kPa 1300
